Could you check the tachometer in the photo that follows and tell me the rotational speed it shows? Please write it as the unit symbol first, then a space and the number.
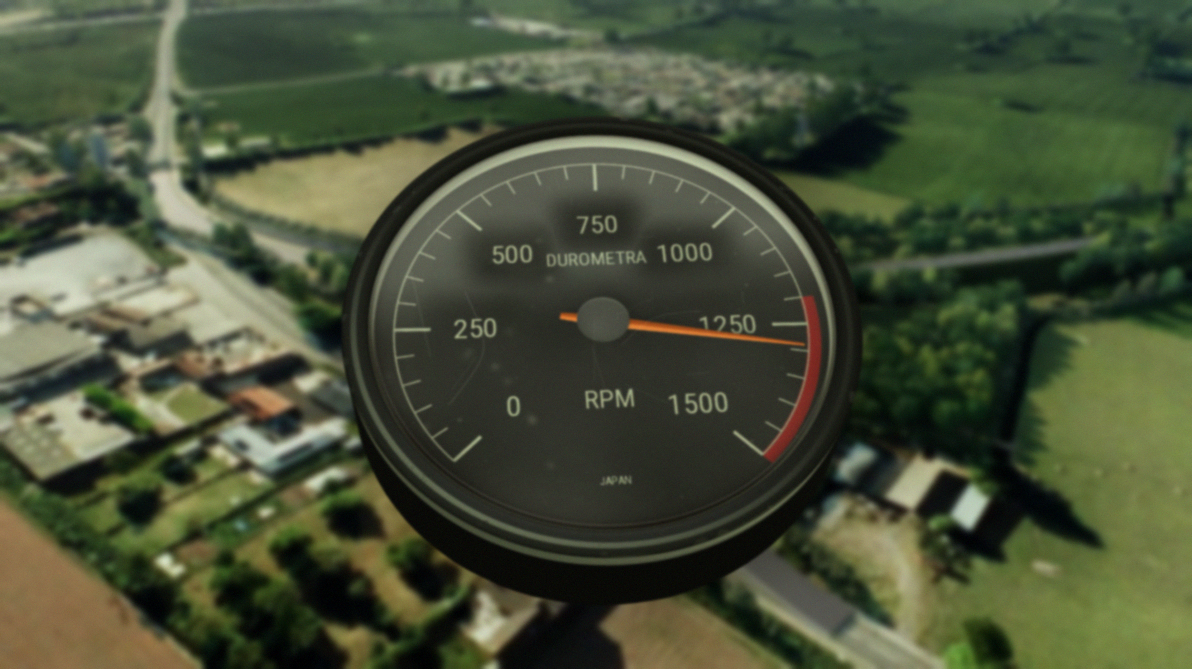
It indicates rpm 1300
